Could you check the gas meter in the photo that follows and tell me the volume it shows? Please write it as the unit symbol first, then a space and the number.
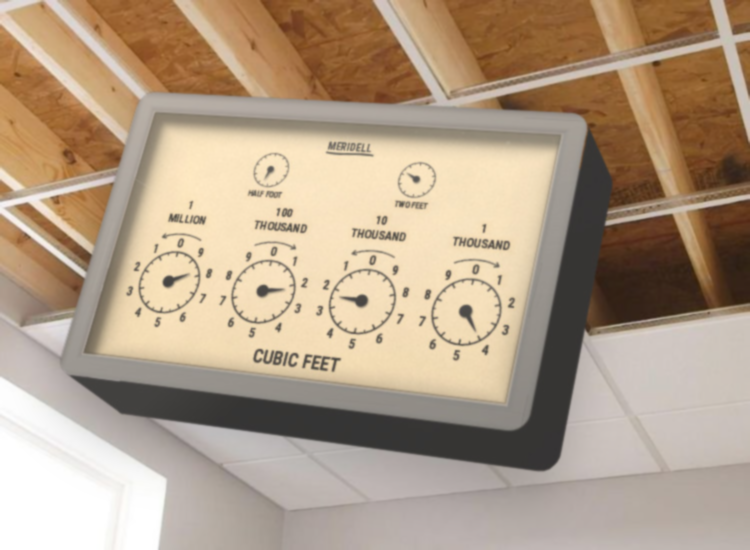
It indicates ft³ 822400
